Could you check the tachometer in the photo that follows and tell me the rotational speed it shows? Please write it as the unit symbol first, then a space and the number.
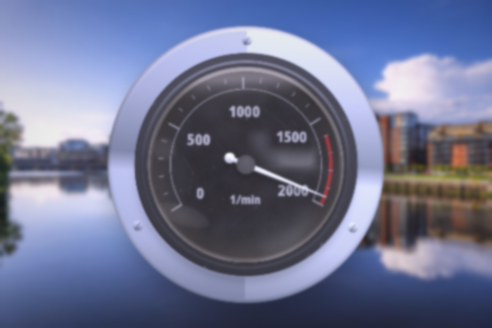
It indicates rpm 1950
